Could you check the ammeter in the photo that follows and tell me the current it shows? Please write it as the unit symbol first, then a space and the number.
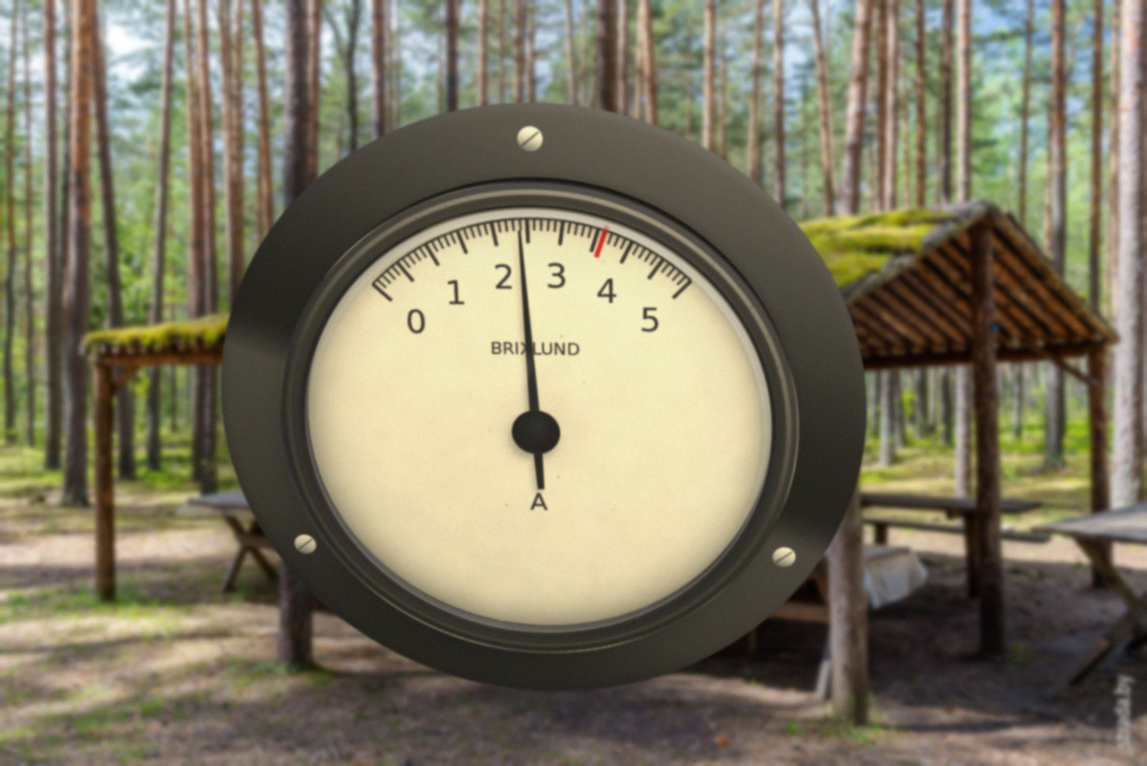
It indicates A 2.4
